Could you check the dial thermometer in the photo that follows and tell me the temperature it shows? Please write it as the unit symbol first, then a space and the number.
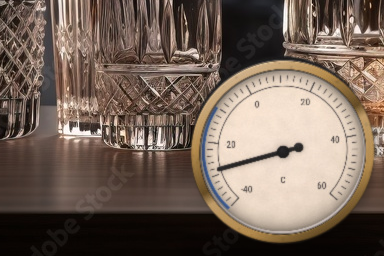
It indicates °C -28
